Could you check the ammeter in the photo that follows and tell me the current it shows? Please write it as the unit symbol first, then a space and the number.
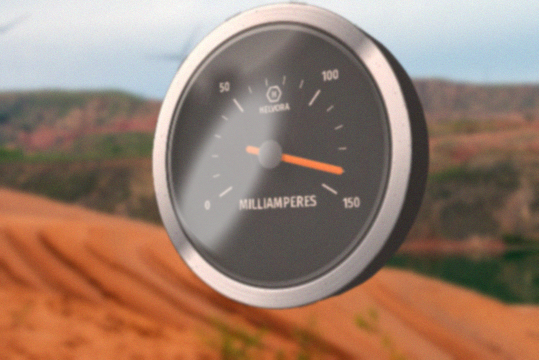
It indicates mA 140
